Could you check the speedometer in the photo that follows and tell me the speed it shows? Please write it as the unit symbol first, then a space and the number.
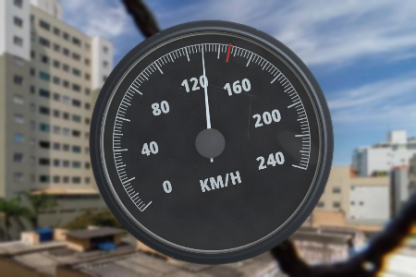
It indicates km/h 130
